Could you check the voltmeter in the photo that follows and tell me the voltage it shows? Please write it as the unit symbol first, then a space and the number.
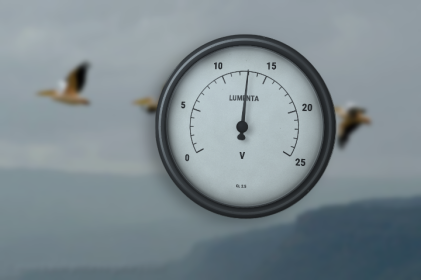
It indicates V 13
